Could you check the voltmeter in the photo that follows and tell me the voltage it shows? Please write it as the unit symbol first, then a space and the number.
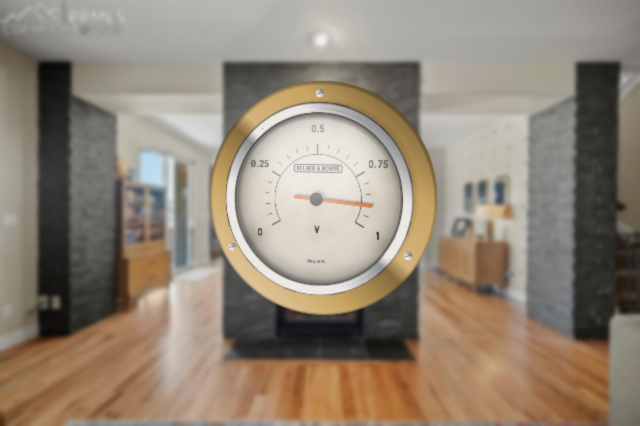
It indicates V 0.9
